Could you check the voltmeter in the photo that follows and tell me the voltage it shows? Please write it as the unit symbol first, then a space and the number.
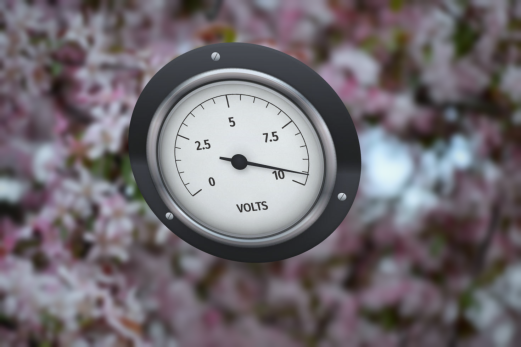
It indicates V 9.5
